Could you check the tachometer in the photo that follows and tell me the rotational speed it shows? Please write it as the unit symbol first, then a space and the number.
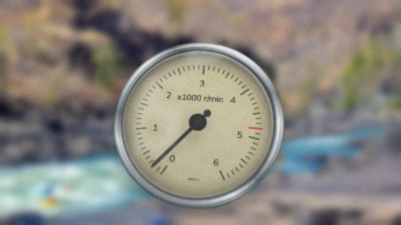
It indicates rpm 200
